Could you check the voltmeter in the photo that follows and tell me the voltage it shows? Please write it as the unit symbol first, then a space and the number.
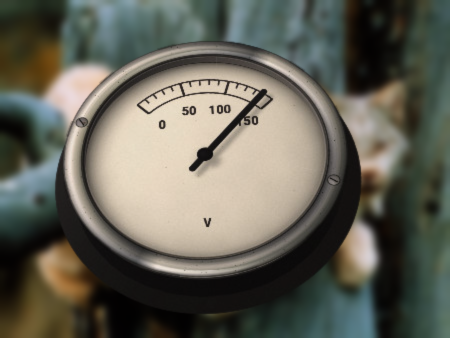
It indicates V 140
